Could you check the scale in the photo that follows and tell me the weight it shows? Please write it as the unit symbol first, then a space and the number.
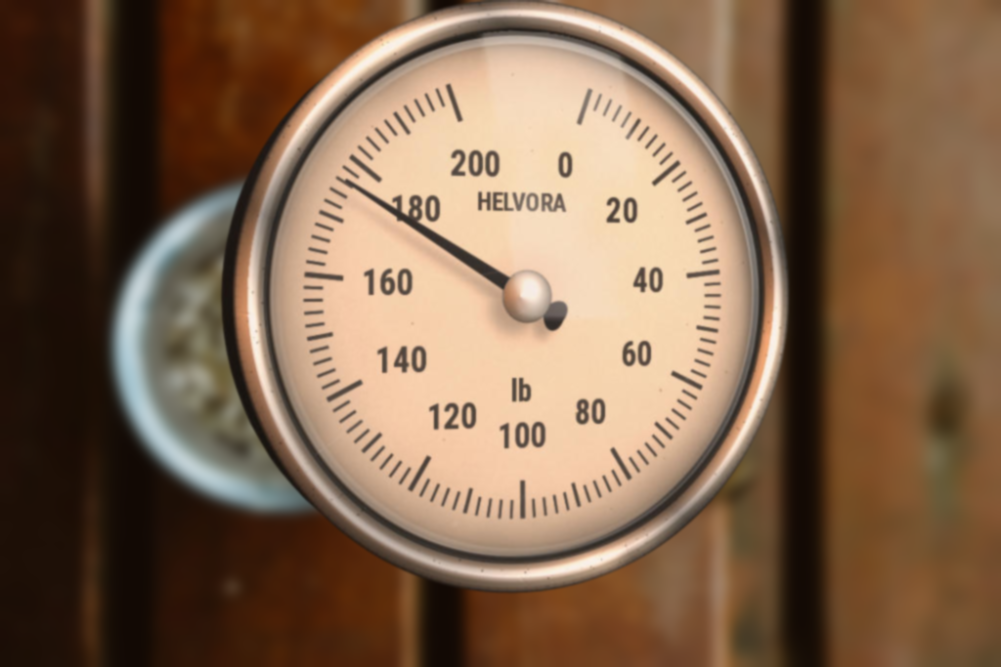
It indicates lb 176
